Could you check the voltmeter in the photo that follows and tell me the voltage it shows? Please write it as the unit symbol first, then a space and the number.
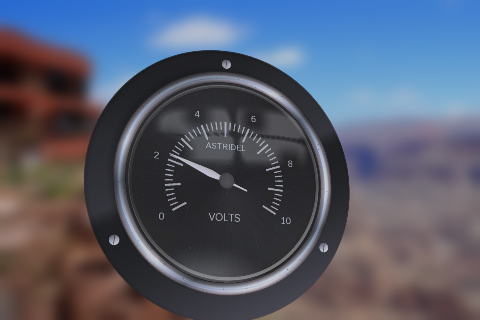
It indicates V 2.2
